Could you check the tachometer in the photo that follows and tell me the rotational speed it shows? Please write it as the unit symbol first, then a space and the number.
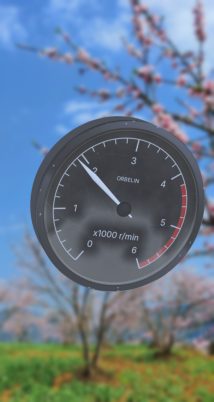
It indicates rpm 1900
